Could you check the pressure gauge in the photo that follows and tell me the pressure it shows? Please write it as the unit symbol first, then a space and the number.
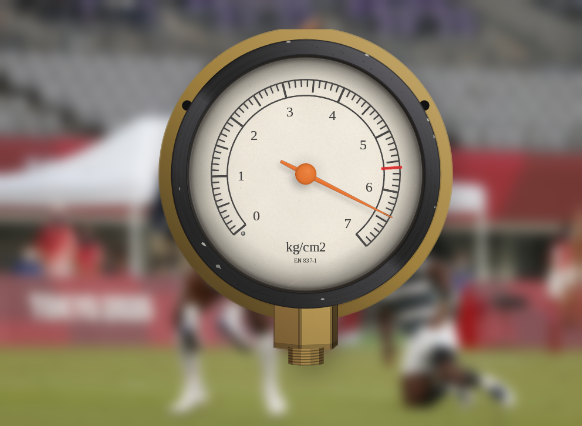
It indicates kg/cm² 6.4
